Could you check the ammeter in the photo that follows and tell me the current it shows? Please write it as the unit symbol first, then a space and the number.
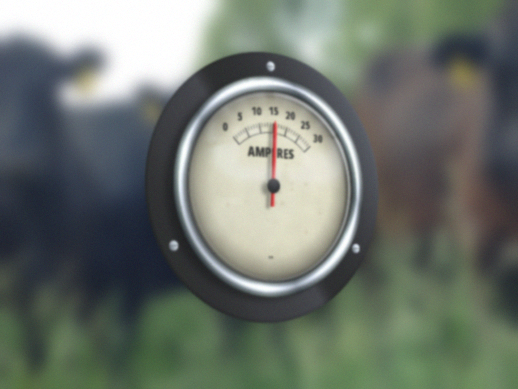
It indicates A 15
